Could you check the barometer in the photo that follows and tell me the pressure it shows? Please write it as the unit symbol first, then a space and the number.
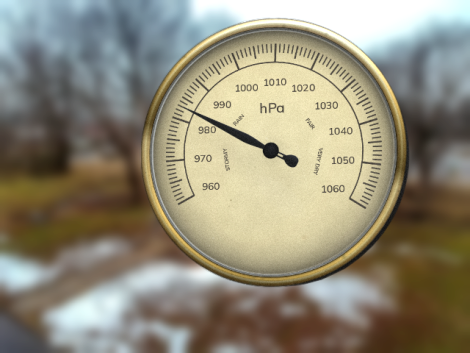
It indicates hPa 983
